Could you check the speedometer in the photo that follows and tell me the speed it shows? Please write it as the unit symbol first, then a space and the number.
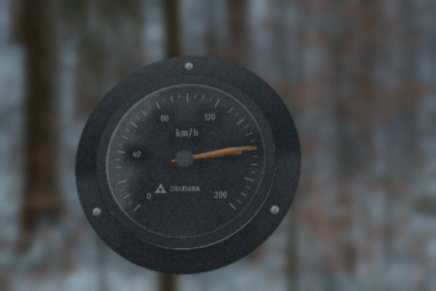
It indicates km/h 160
